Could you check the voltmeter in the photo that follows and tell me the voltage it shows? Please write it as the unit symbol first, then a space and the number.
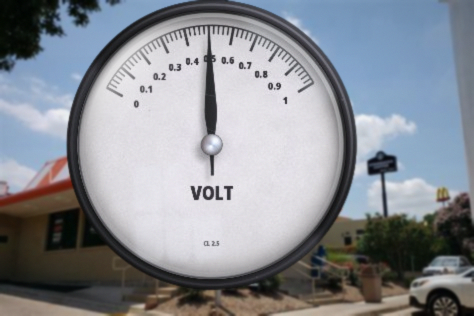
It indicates V 0.5
